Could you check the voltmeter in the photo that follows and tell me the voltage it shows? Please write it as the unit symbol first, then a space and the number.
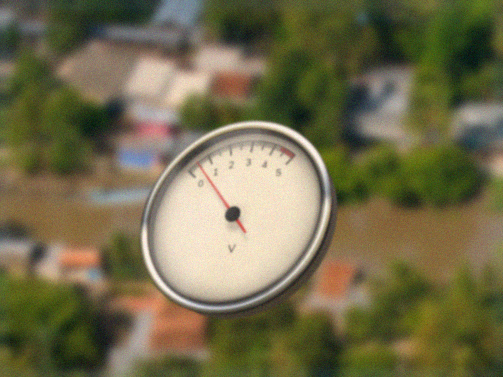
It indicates V 0.5
